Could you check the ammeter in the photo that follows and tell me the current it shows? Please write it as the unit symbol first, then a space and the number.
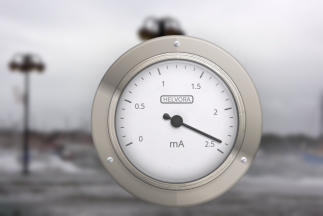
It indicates mA 2.4
